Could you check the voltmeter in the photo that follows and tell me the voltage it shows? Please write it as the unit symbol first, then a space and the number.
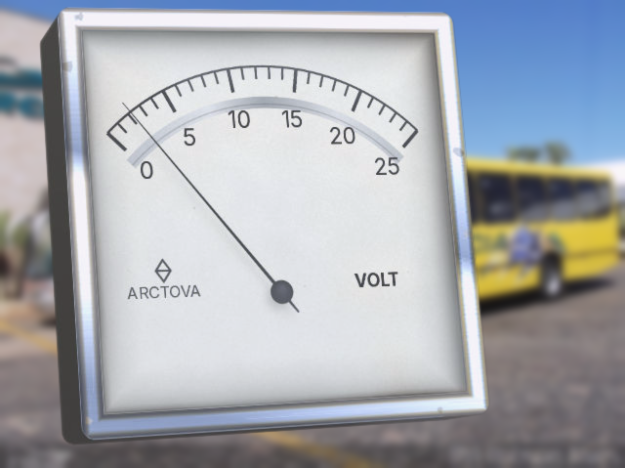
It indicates V 2
